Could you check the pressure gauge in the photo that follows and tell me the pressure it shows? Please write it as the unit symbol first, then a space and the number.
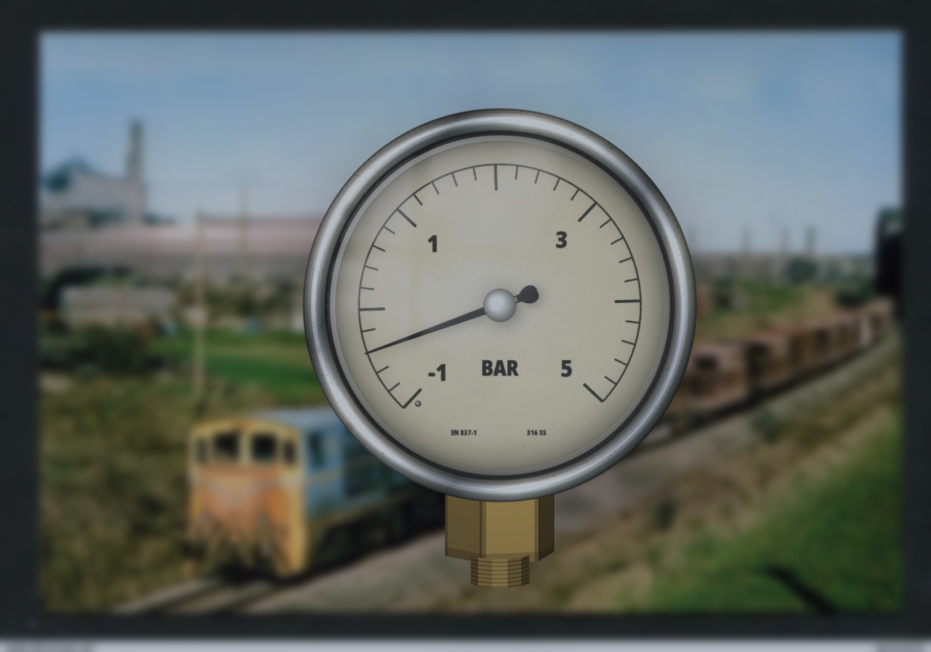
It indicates bar -0.4
